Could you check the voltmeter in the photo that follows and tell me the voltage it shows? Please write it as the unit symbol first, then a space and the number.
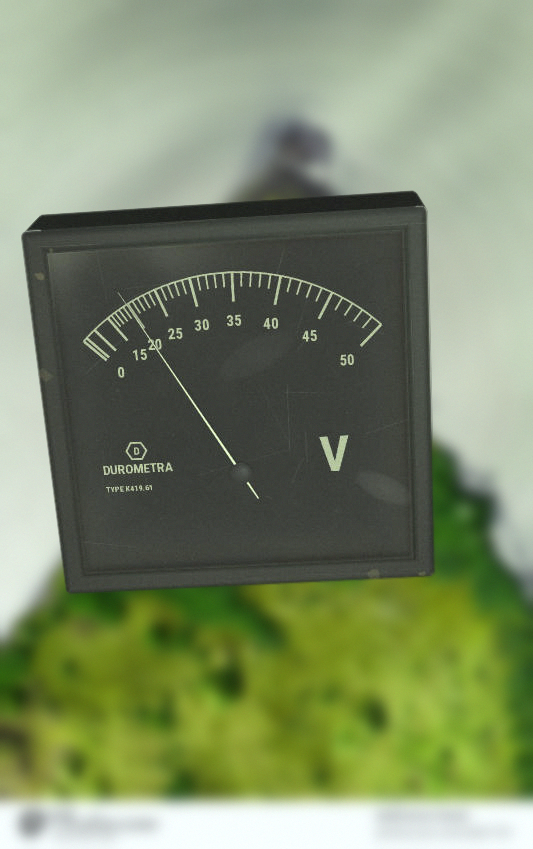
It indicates V 20
